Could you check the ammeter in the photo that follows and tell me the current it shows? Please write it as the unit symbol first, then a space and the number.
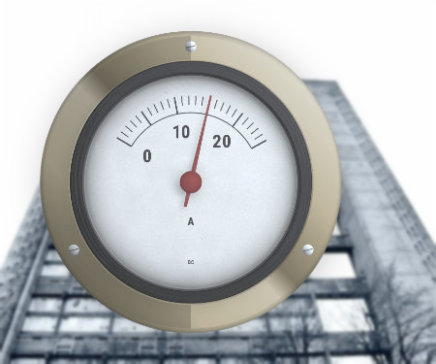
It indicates A 15
